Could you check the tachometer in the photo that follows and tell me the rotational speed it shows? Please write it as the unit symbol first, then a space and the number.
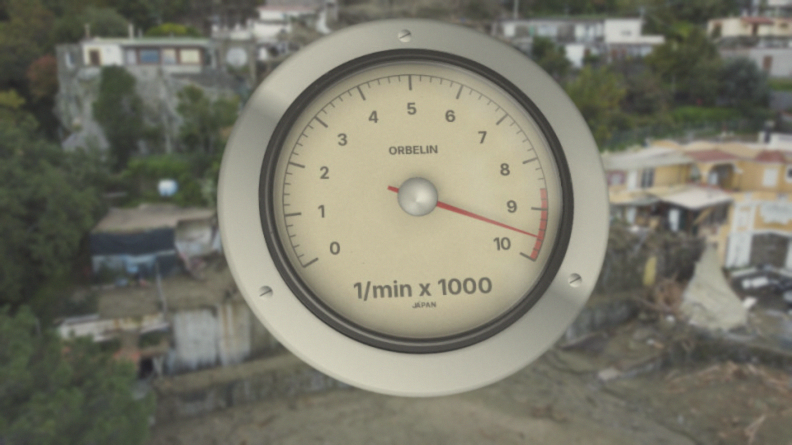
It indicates rpm 9600
